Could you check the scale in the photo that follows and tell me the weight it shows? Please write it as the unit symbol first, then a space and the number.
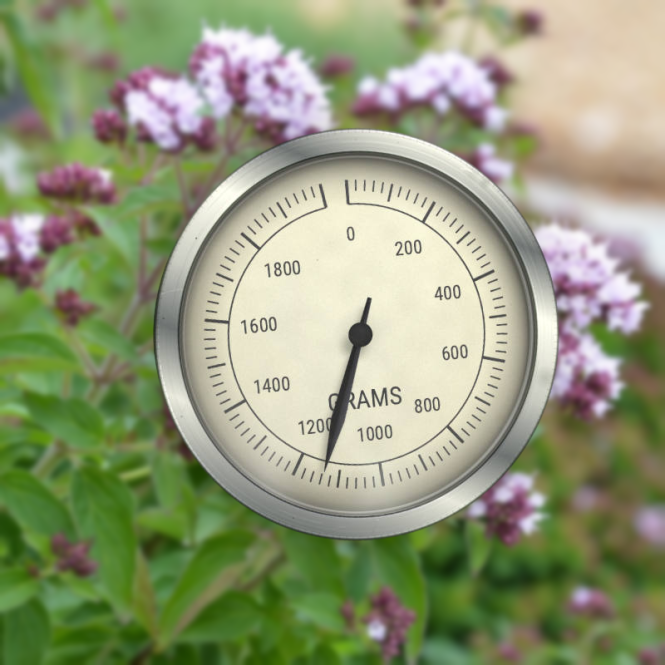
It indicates g 1140
